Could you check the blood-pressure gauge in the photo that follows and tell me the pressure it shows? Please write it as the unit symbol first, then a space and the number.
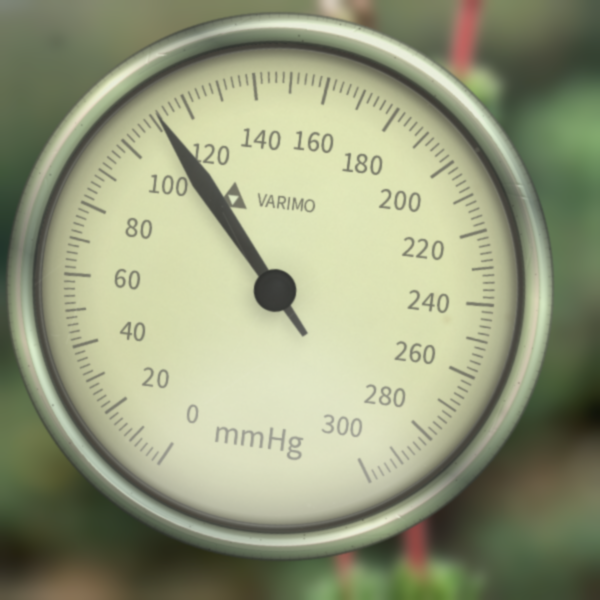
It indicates mmHg 112
